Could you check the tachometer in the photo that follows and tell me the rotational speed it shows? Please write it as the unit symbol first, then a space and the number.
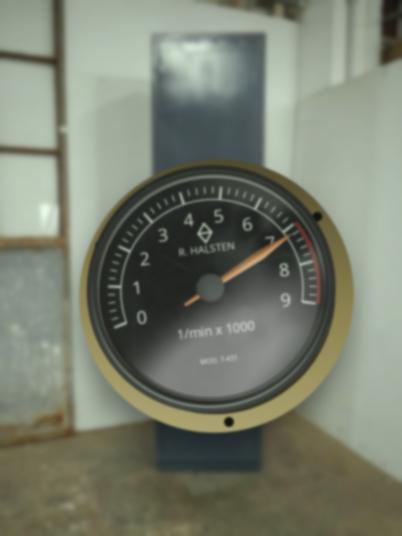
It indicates rpm 7200
